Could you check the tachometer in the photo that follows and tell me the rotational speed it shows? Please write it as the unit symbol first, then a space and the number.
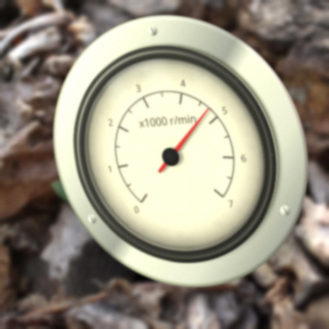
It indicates rpm 4750
